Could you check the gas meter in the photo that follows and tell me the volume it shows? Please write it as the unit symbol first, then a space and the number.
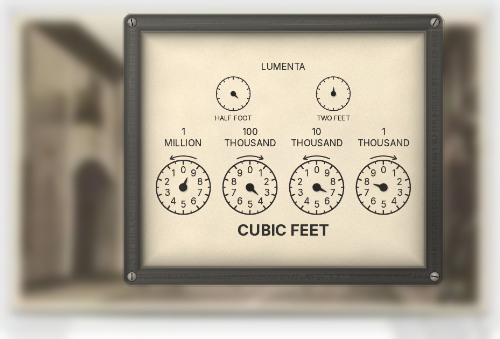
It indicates ft³ 936800
